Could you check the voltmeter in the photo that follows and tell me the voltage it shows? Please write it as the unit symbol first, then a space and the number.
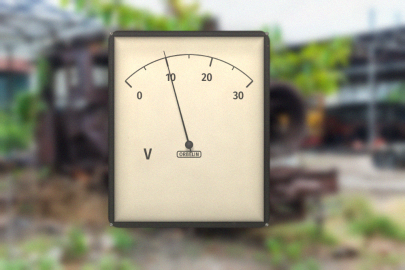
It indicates V 10
